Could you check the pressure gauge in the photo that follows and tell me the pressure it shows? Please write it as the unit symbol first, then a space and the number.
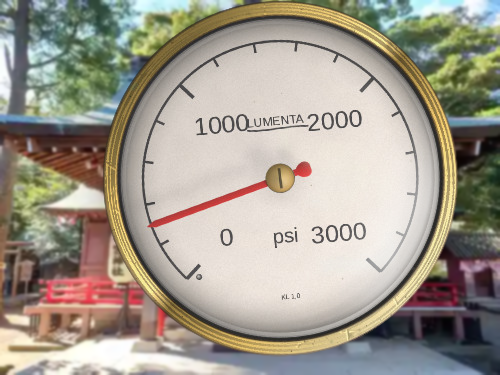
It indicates psi 300
